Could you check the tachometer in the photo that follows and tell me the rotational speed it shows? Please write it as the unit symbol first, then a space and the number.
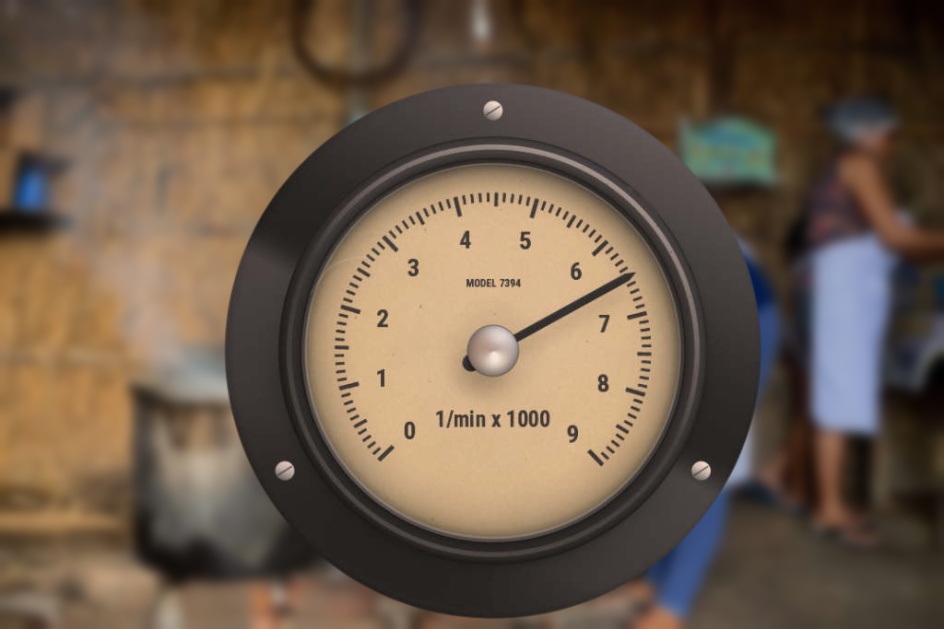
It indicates rpm 6500
